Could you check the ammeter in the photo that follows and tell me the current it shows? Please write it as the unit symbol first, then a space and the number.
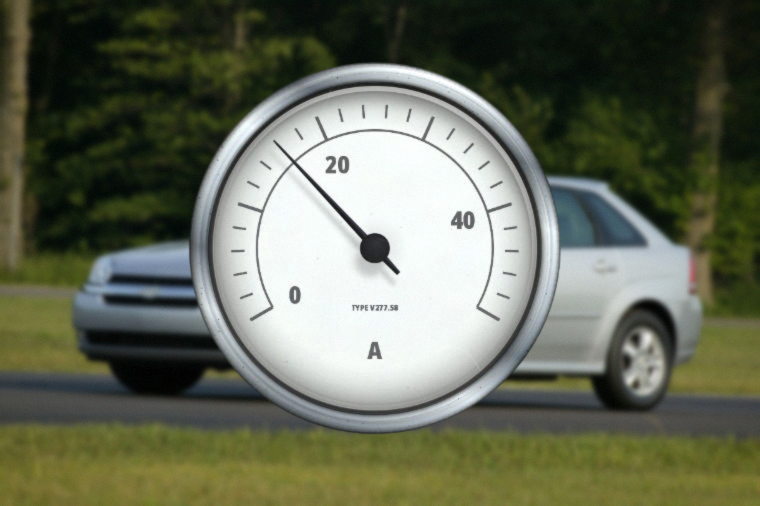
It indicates A 16
